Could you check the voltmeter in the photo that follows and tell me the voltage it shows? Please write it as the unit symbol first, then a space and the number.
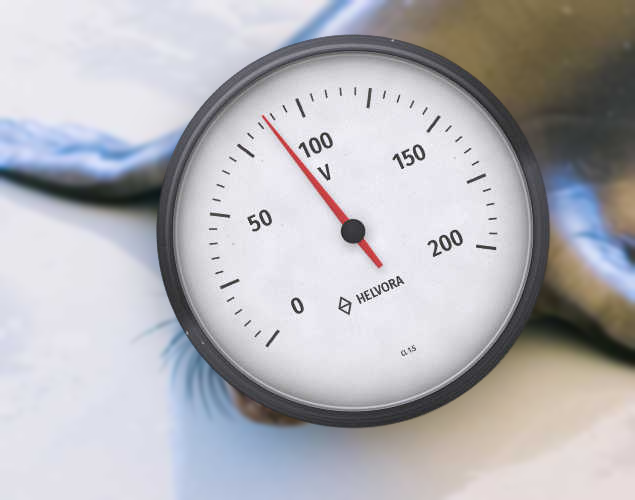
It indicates V 87.5
